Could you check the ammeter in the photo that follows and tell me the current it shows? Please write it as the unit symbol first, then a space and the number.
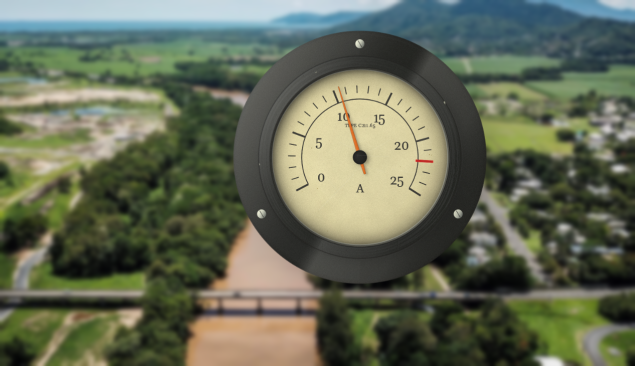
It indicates A 10.5
